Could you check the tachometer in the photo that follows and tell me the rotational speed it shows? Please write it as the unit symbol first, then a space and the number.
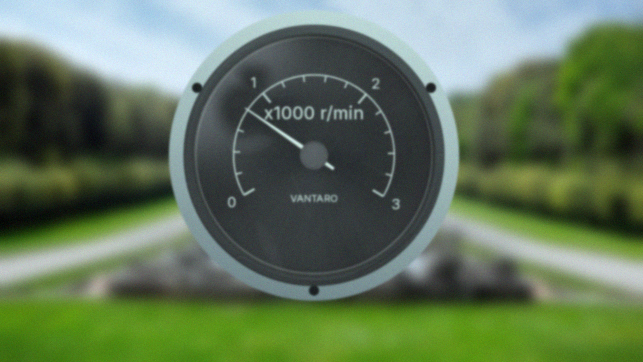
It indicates rpm 800
